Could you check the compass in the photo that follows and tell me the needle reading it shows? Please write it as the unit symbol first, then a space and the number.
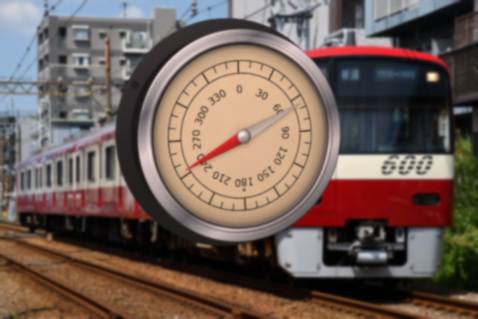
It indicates ° 245
